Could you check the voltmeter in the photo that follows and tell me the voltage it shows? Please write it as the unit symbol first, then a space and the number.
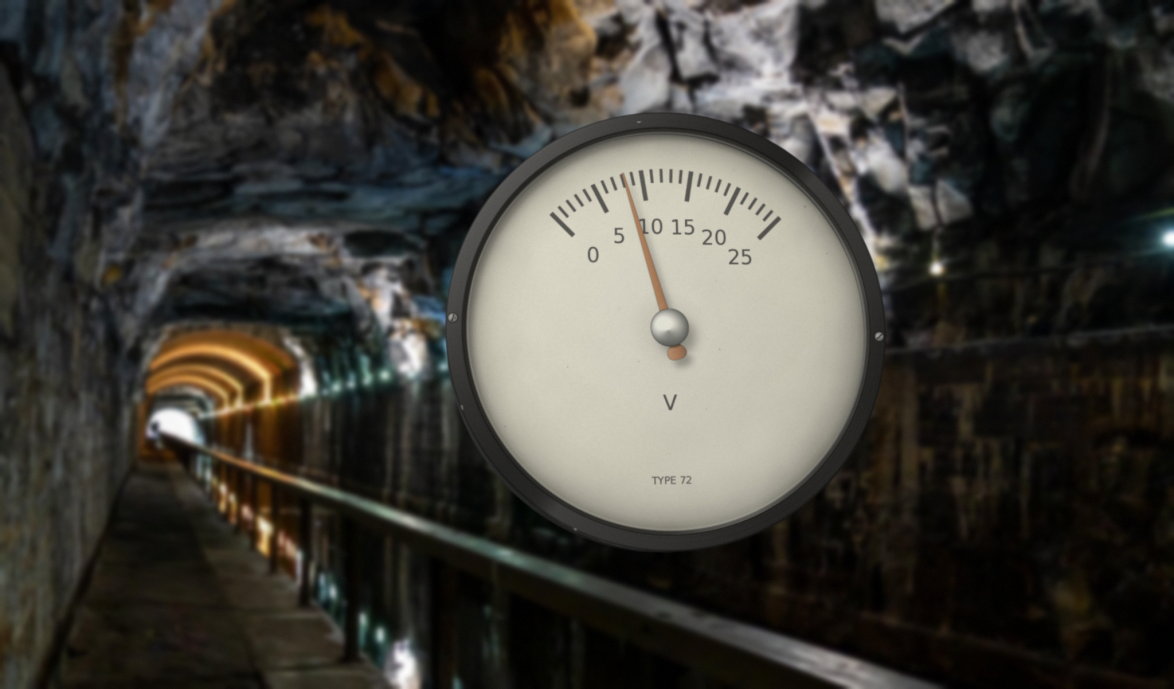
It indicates V 8
